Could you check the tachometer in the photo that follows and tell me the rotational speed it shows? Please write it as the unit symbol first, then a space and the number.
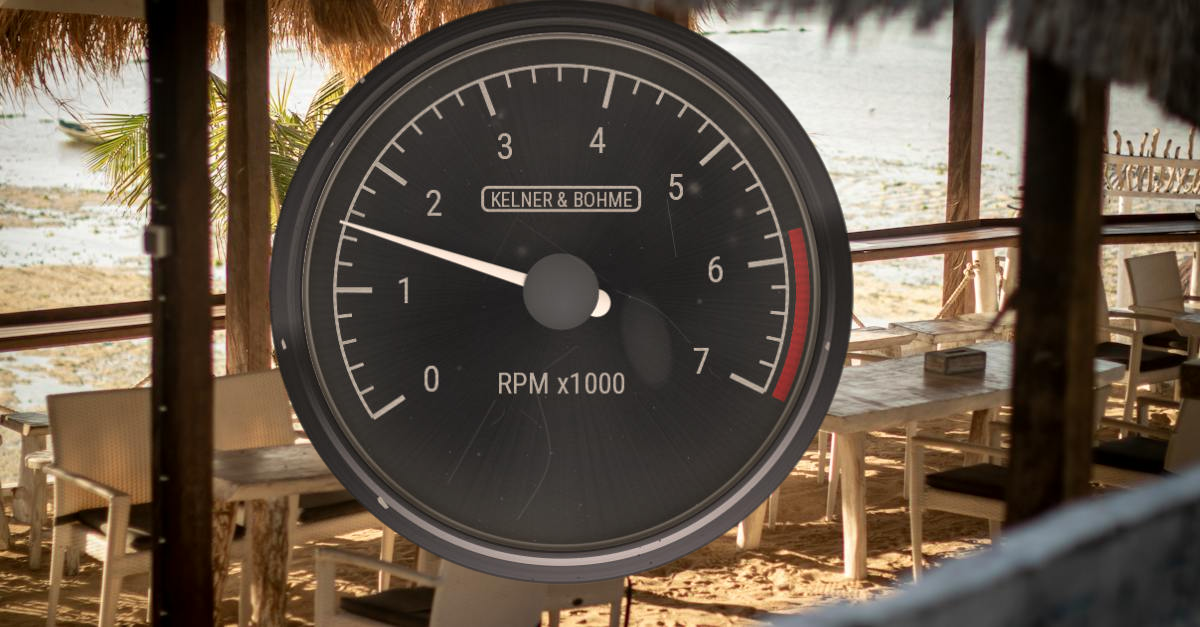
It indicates rpm 1500
